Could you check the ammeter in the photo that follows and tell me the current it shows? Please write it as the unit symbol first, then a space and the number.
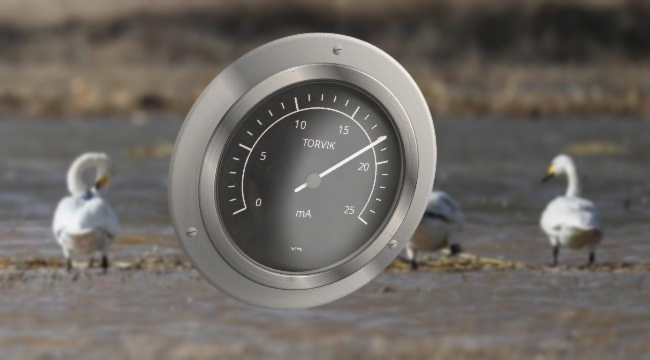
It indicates mA 18
